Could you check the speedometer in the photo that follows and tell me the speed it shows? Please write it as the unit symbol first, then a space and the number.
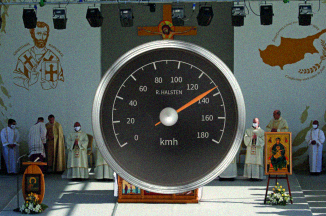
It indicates km/h 135
